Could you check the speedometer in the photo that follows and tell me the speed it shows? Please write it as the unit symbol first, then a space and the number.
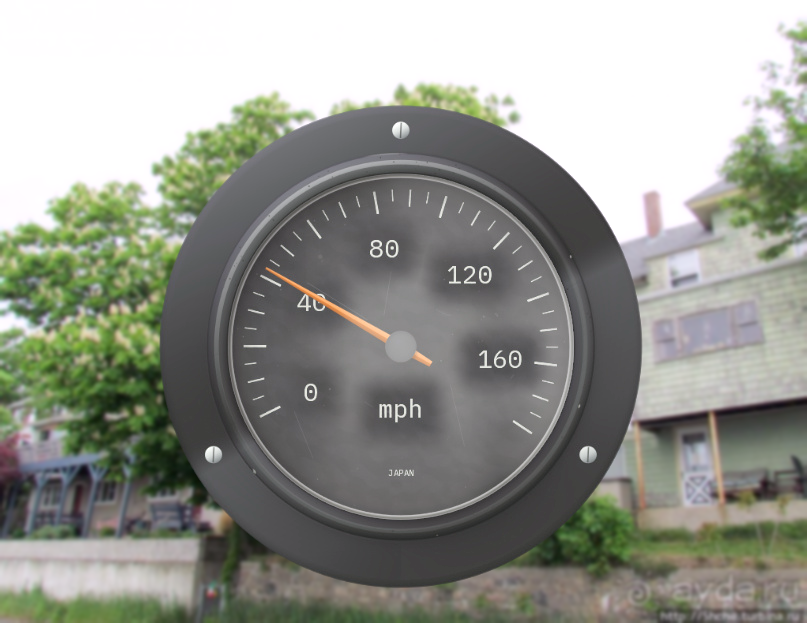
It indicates mph 42.5
